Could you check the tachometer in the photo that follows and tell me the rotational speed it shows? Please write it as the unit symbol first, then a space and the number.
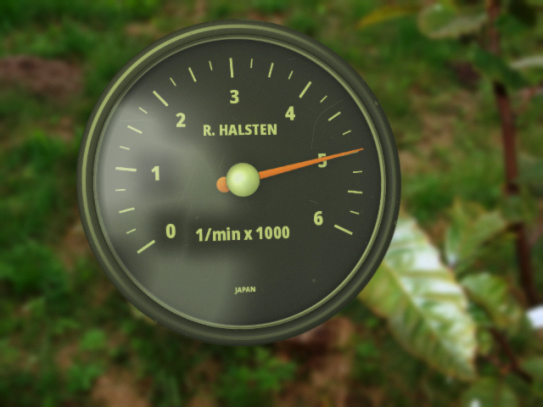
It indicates rpm 5000
